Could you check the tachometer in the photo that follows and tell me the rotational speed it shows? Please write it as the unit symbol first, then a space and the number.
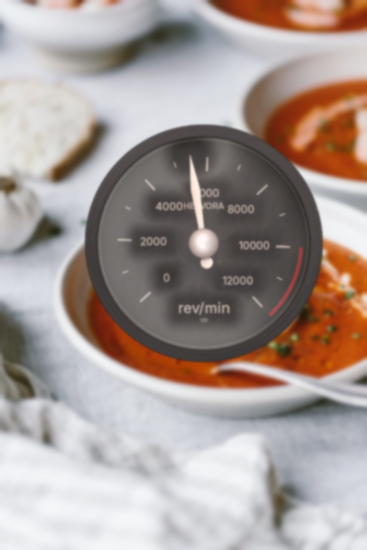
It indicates rpm 5500
